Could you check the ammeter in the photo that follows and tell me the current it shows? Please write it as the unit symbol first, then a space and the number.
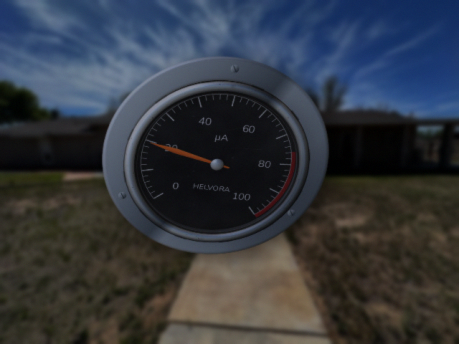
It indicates µA 20
